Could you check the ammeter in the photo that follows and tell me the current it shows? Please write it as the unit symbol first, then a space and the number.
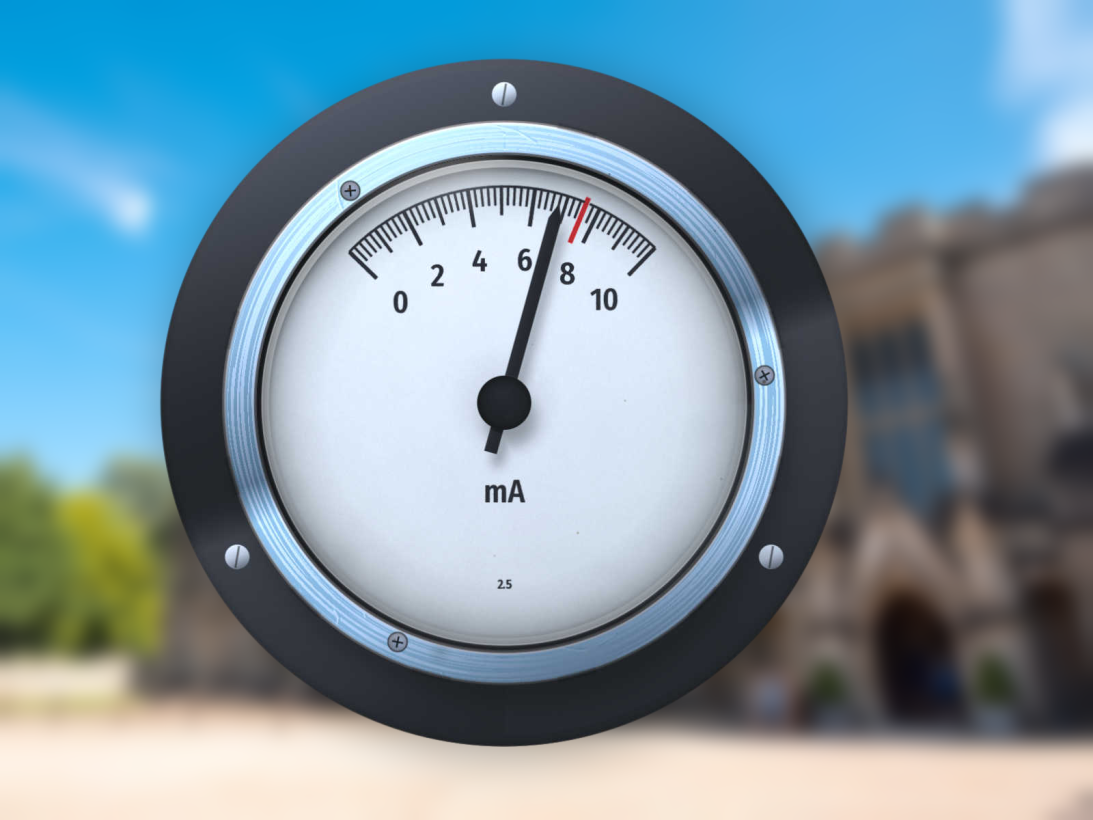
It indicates mA 6.8
